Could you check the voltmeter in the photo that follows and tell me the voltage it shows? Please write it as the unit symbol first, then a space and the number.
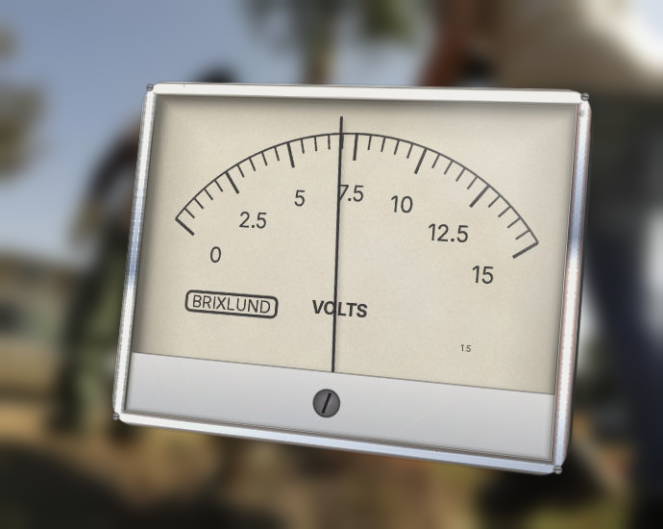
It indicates V 7
